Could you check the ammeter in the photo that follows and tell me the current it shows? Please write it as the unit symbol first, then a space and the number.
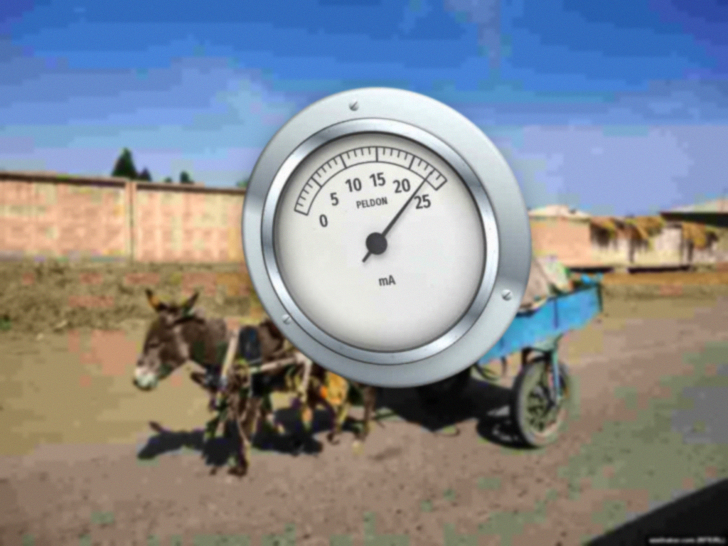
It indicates mA 23
